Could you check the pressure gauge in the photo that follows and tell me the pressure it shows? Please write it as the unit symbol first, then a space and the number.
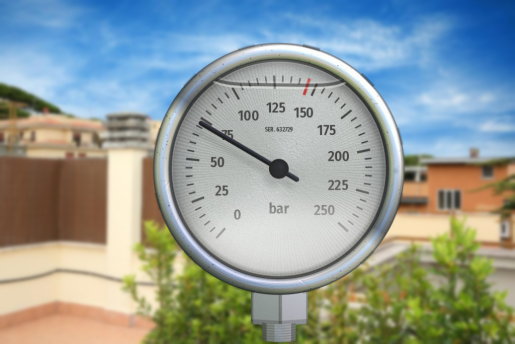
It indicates bar 72.5
